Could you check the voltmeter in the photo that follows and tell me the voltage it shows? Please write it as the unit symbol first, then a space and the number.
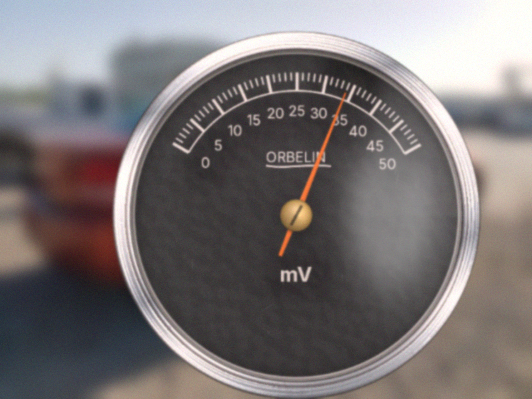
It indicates mV 34
